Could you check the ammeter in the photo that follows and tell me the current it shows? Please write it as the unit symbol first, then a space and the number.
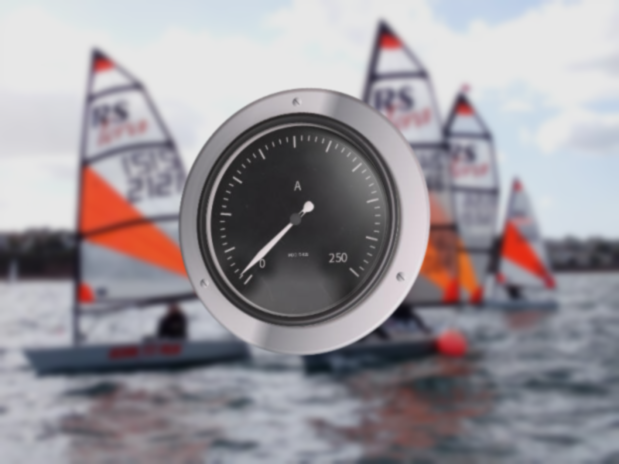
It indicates A 5
